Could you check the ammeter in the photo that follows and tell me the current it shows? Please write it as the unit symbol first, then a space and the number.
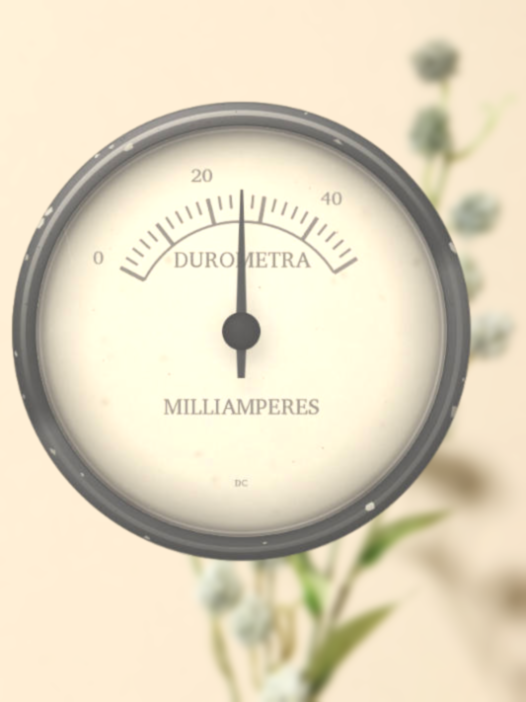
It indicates mA 26
